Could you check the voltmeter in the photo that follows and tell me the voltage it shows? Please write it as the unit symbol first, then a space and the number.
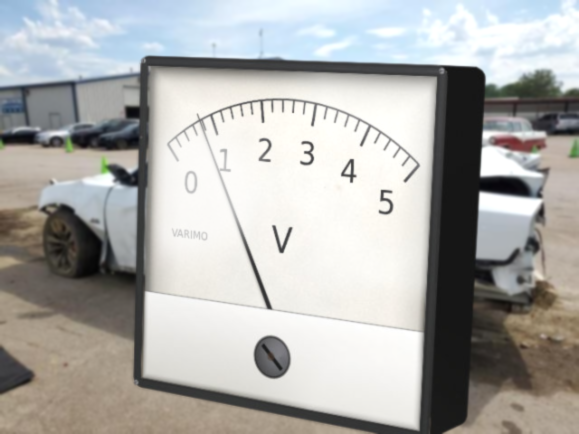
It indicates V 0.8
